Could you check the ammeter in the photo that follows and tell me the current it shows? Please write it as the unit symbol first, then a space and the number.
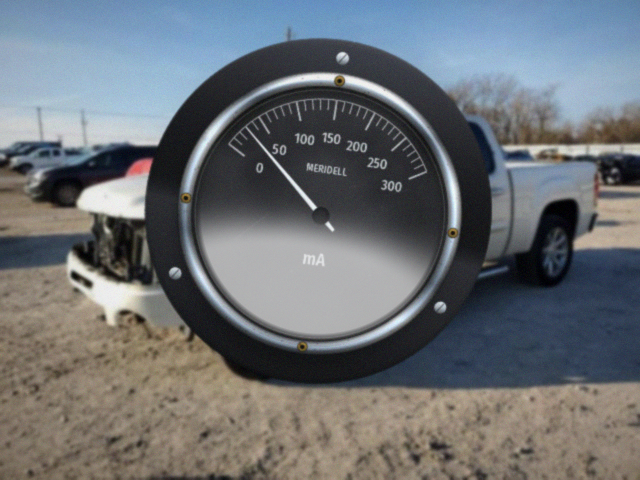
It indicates mA 30
